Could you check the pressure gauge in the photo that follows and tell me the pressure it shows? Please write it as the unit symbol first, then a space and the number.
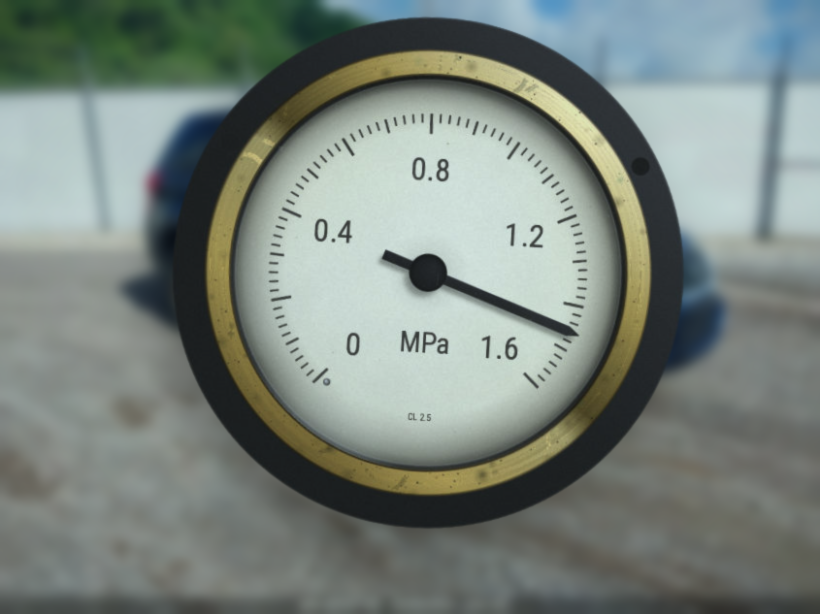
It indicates MPa 1.46
